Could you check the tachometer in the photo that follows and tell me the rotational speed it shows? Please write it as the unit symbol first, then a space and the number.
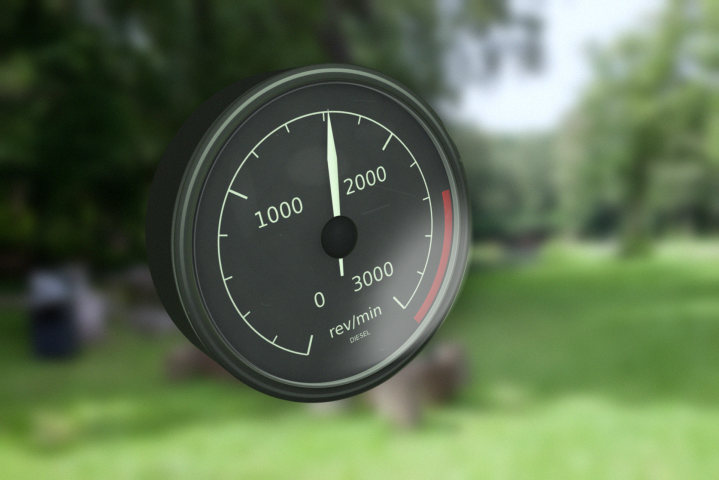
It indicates rpm 1600
